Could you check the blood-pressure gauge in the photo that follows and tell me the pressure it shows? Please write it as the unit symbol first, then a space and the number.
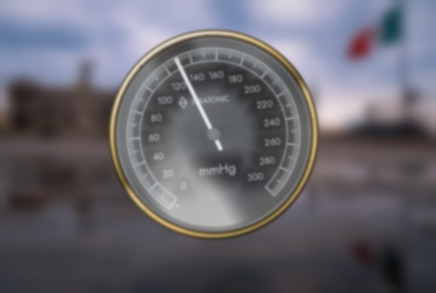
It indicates mmHg 130
